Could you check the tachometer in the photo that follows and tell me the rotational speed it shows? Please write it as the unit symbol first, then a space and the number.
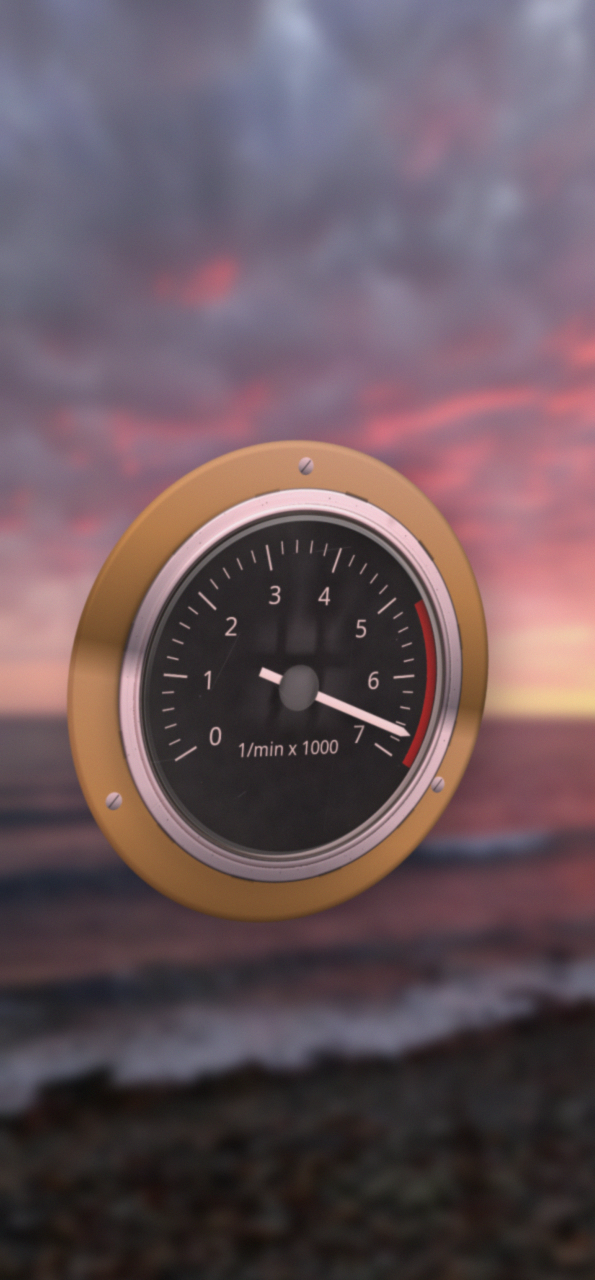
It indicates rpm 6700
